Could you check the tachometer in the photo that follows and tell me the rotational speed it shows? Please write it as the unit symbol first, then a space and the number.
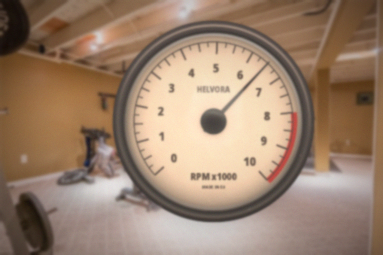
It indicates rpm 6500
